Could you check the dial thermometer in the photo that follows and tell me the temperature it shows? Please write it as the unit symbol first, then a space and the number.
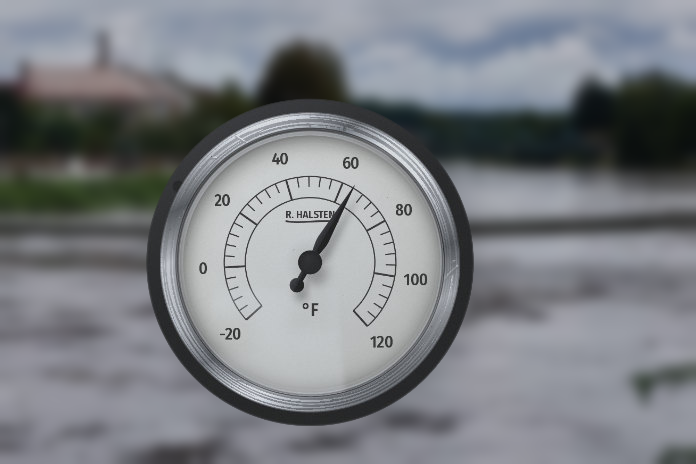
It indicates °F 64
